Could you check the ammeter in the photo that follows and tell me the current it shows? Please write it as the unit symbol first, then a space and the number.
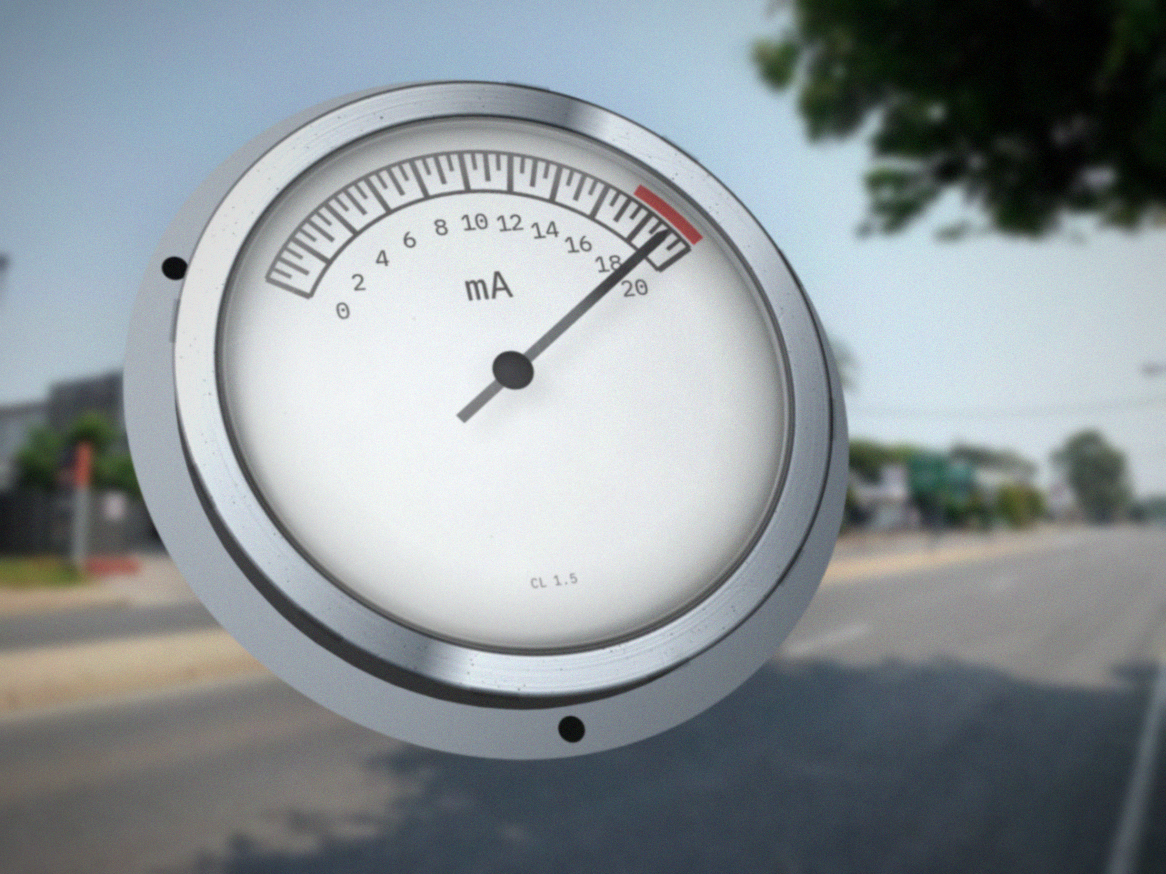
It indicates mA 19
